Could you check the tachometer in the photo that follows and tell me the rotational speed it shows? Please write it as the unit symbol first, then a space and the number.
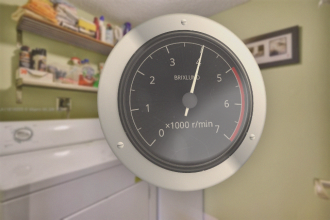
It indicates rpm 4000
